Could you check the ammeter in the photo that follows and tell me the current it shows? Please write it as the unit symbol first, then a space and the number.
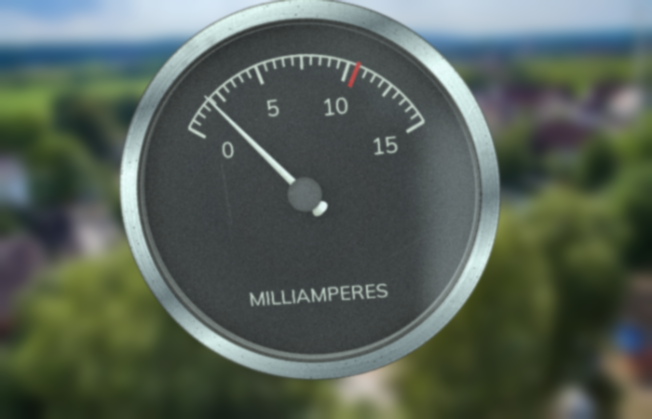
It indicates mA 2
